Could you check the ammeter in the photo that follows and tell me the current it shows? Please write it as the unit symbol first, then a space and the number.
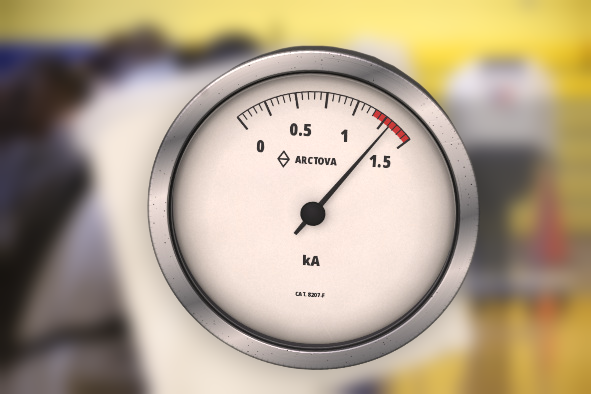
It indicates kA 1.3
